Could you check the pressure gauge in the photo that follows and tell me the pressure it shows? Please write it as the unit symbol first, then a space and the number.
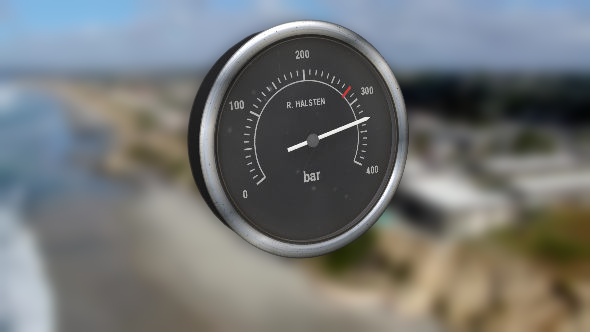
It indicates bar 330
